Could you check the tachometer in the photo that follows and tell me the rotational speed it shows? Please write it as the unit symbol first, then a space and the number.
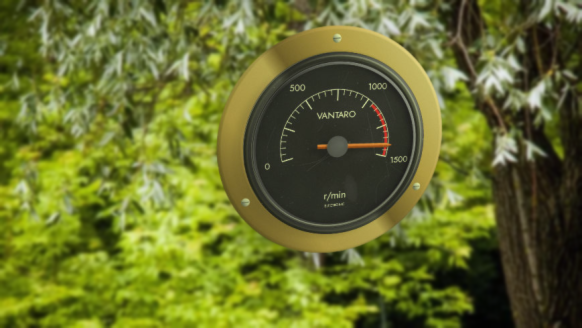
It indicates rpm 1400
